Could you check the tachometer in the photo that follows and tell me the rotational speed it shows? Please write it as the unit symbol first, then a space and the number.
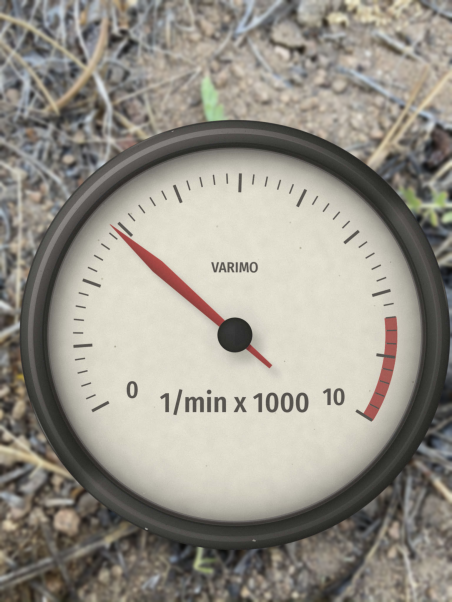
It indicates rpm 2900
